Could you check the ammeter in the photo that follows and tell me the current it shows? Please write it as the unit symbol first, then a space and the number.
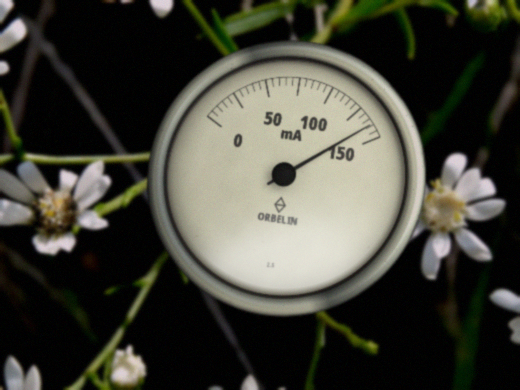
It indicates mA 140
